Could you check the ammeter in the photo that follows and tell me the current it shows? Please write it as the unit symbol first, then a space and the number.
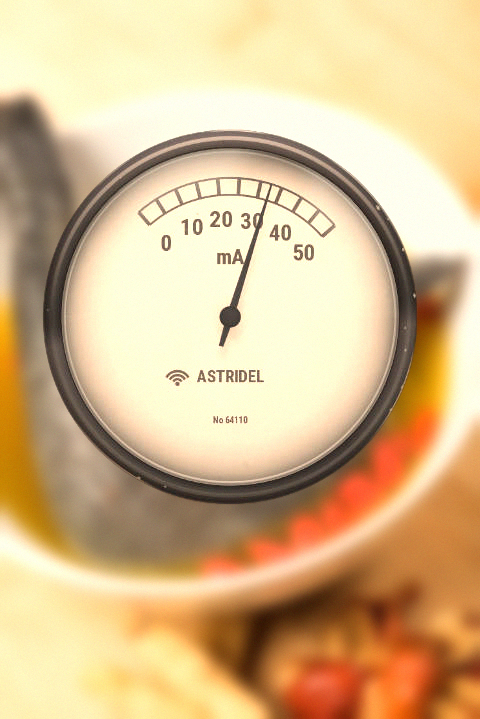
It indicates mA 32.5
